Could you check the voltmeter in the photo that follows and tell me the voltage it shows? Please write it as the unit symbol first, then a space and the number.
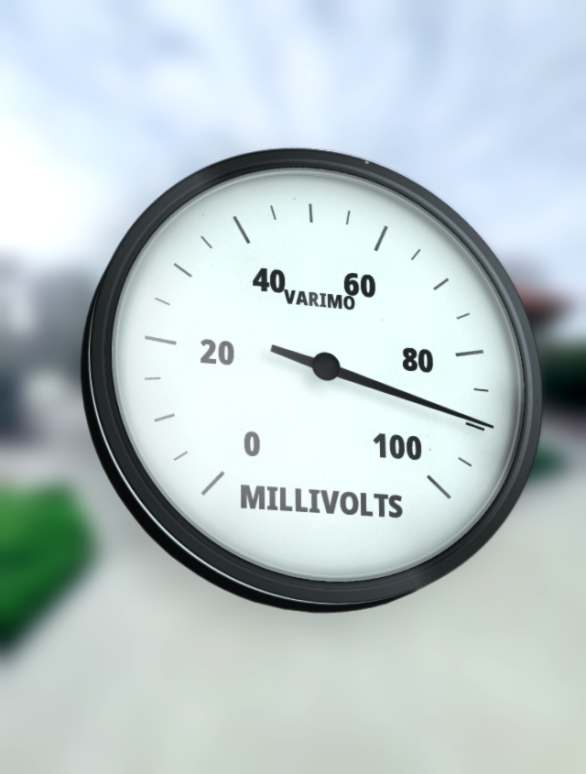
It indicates mV 90
